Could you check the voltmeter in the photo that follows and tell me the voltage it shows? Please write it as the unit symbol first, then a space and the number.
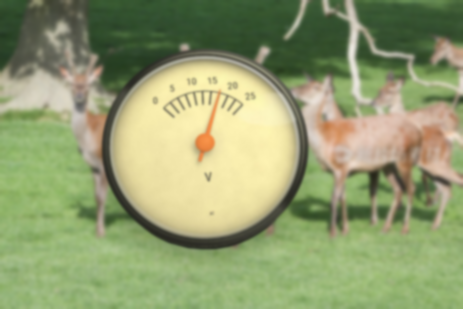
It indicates V 17.5
